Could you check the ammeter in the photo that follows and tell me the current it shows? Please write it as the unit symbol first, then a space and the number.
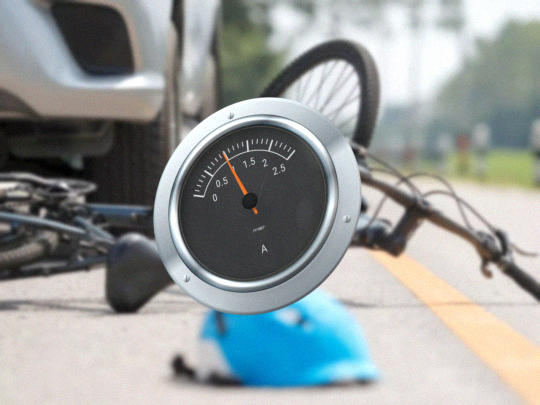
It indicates A 1
